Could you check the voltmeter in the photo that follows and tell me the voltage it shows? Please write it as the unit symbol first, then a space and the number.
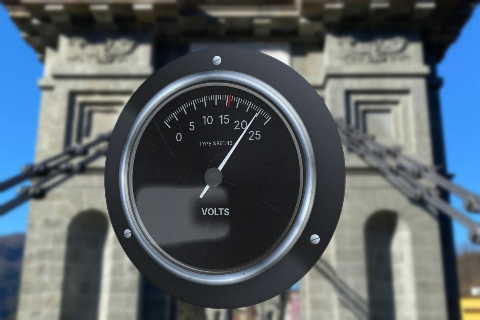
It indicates V 22.5
